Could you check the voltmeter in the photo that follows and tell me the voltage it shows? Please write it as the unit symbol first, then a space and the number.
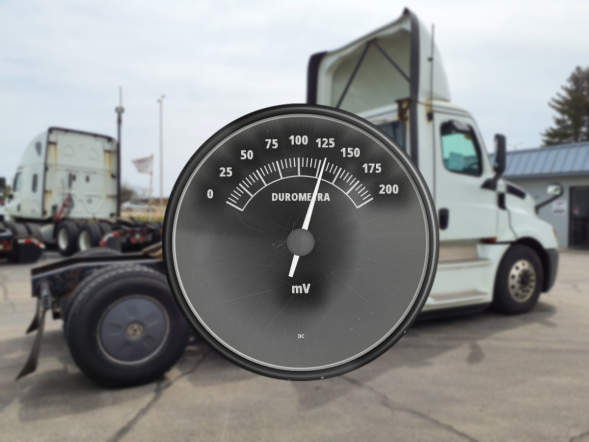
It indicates mV 130
